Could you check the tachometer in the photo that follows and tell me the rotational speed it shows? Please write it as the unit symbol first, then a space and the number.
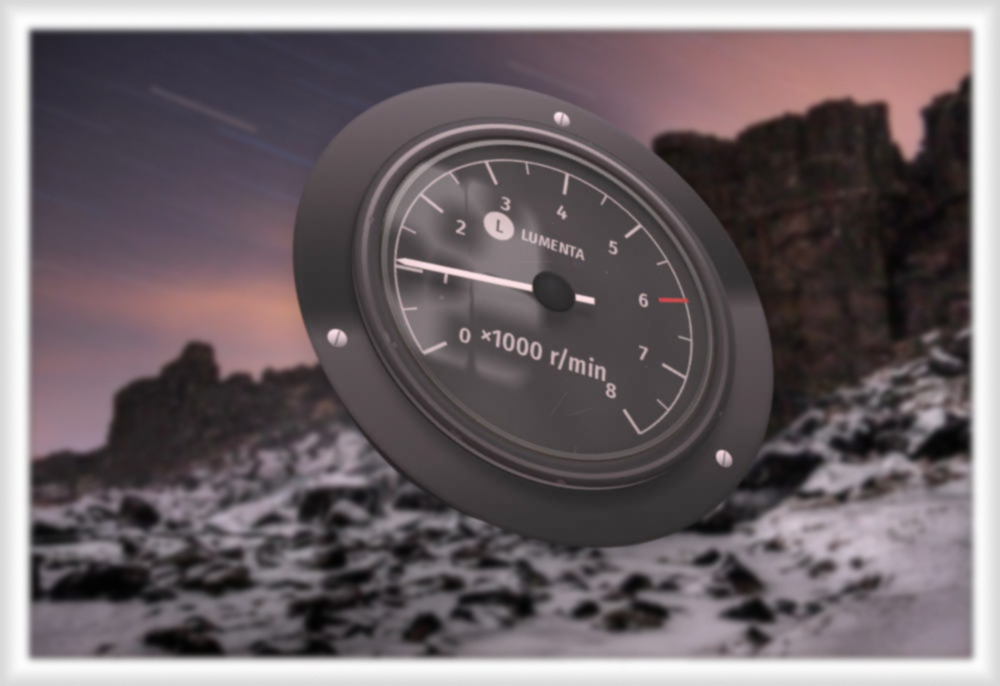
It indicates rpm 1000
